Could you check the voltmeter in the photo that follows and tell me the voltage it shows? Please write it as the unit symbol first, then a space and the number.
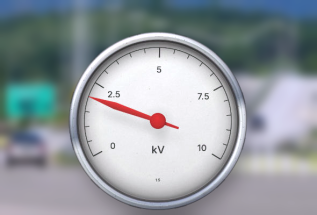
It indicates kV 2
